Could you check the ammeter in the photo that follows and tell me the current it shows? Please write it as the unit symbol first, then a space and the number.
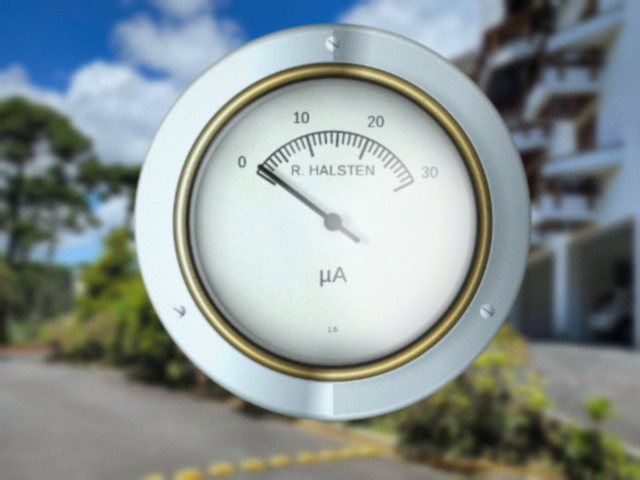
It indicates µA 1
